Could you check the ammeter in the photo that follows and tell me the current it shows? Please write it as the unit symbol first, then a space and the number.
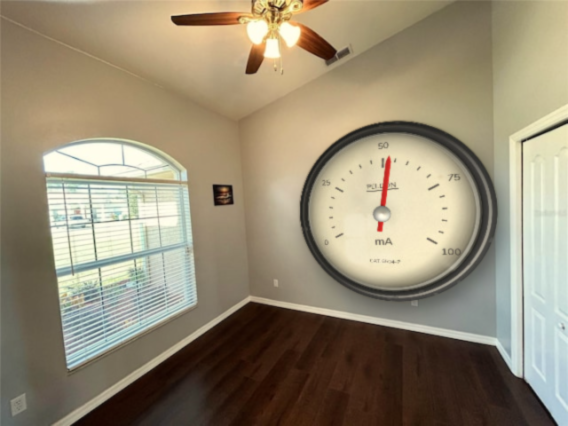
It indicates mA 52.5
